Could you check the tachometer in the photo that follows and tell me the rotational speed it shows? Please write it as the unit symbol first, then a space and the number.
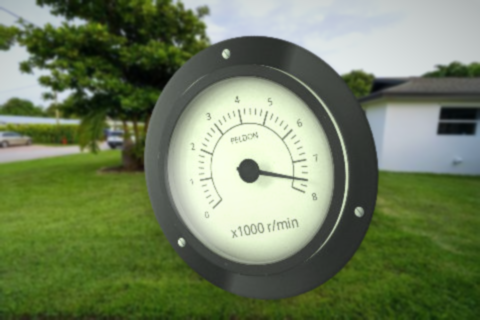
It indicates rpm 7600
